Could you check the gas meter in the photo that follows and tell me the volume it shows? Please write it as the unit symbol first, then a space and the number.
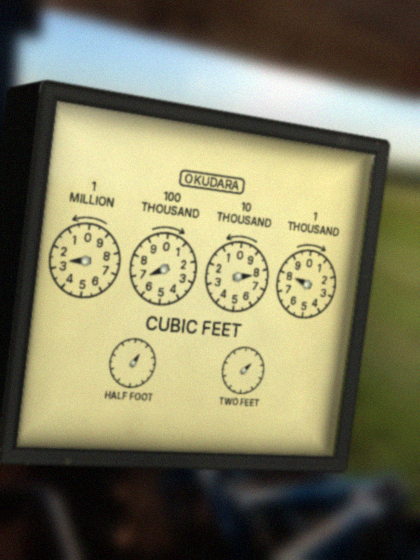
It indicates ft³ 267800
